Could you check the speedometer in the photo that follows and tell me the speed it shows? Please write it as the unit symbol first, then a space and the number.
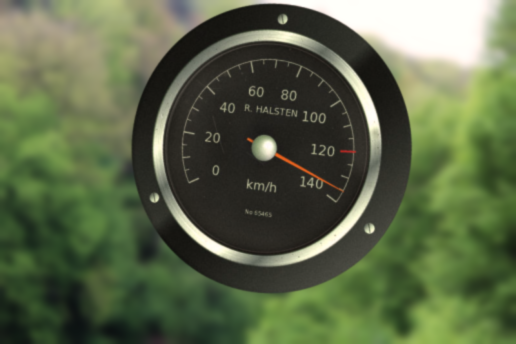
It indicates km/h 135
